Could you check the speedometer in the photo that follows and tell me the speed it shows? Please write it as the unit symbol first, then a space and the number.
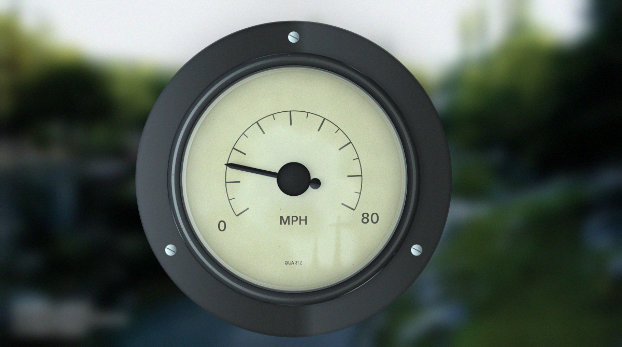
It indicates mph 15
